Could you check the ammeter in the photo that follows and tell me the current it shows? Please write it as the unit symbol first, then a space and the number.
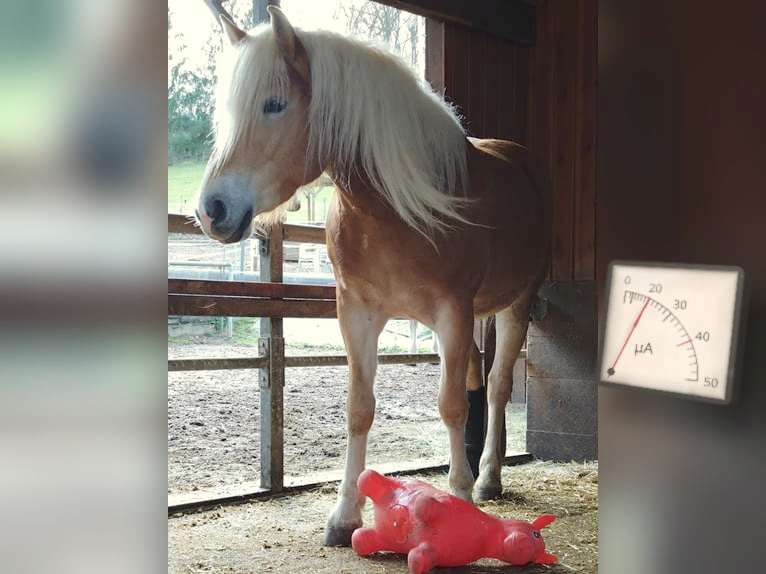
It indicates µA 20
